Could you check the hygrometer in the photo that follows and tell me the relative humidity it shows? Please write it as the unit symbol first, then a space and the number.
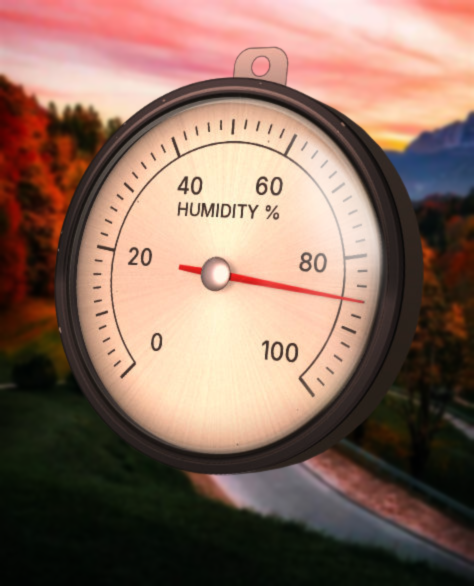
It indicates % 86
